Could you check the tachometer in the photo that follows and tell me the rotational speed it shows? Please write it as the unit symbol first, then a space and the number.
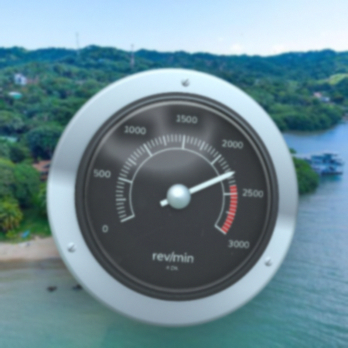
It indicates rpm 2250
